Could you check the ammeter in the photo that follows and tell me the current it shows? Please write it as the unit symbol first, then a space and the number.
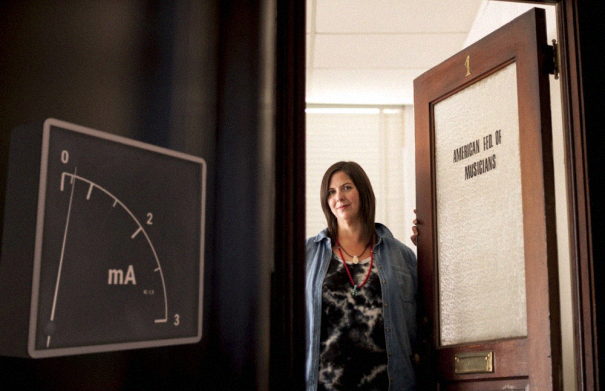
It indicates mA 0.5
